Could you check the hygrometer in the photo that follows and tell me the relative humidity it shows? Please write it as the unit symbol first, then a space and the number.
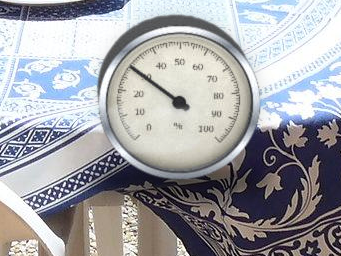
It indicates % 30
